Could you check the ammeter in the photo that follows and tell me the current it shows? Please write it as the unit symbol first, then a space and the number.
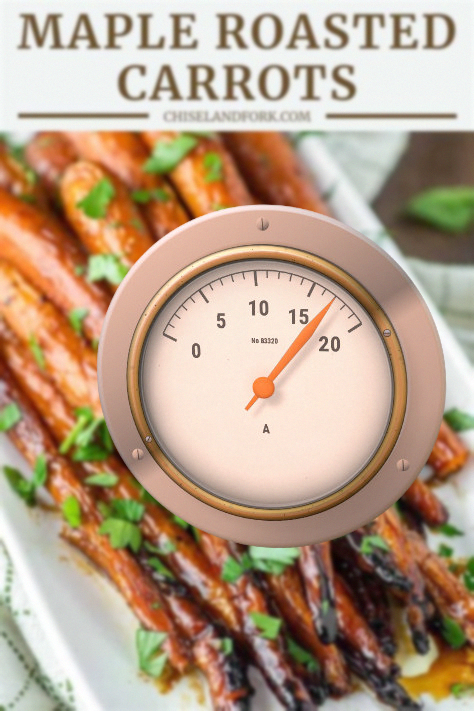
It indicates A 17
